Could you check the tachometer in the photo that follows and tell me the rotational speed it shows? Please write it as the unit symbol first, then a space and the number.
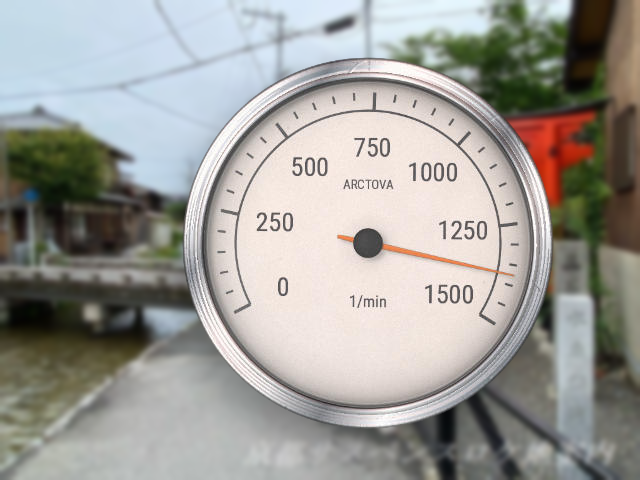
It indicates rpm 1375
